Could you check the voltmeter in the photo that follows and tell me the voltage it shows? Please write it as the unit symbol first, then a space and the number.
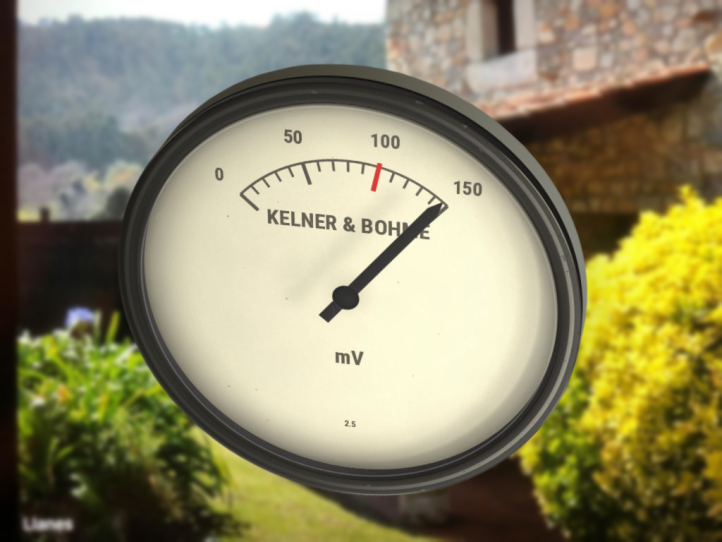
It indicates mV 145
